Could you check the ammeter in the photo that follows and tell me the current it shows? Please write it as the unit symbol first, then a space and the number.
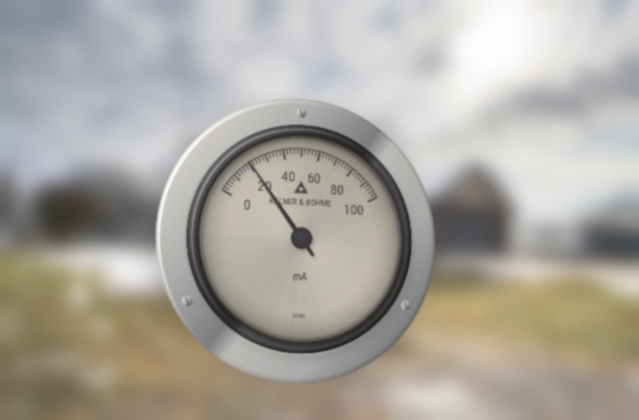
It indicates mA 20
